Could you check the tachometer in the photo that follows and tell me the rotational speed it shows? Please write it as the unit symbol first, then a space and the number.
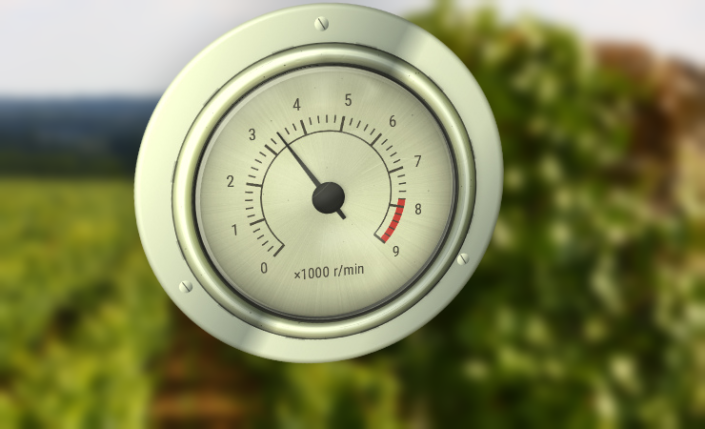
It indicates rpm 3400
